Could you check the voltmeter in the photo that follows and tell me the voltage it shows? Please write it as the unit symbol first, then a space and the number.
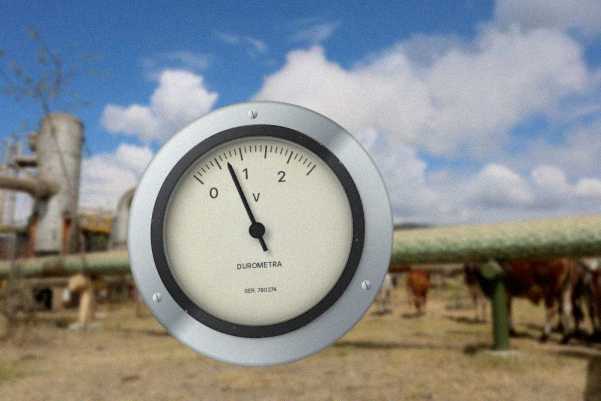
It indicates V 0.7
